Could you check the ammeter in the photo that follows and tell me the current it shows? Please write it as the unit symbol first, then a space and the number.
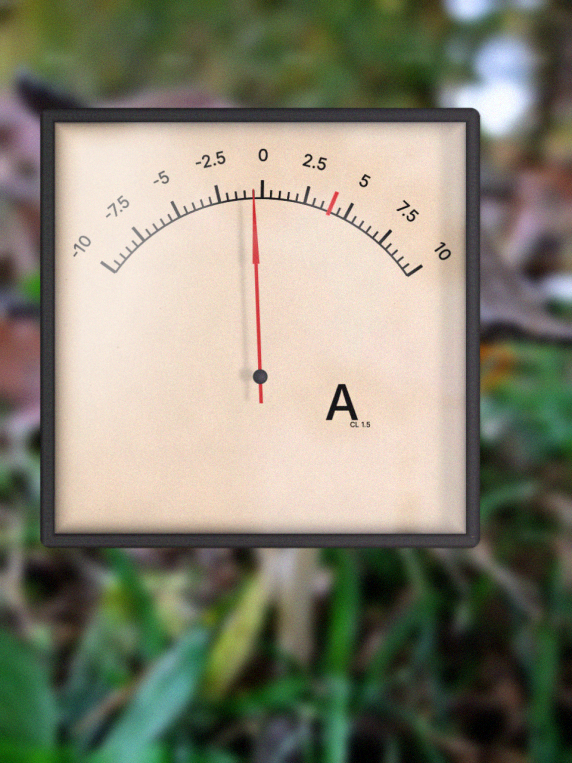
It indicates A -0.5
